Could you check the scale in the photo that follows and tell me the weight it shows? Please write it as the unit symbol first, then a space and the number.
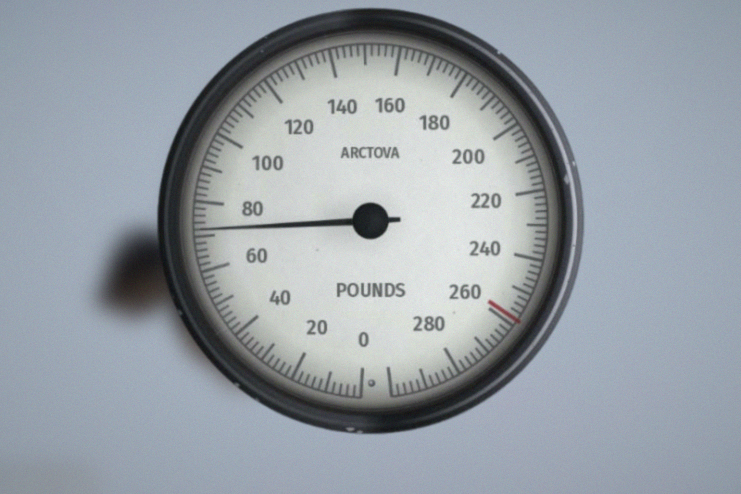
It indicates lb 72
